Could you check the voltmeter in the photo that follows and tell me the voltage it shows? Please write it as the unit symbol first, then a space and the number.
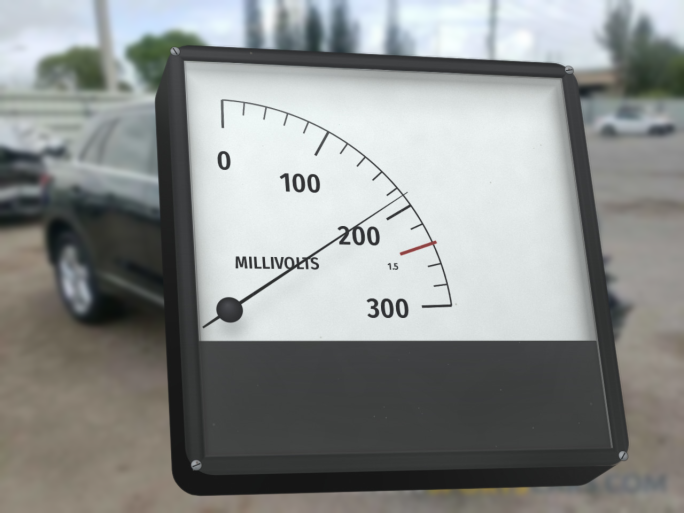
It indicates mV 190
